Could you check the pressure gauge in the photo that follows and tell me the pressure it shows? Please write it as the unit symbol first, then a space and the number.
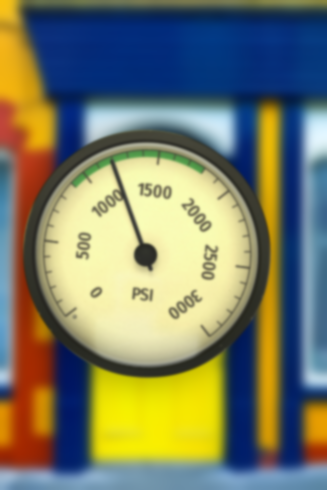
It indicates psi 1200
